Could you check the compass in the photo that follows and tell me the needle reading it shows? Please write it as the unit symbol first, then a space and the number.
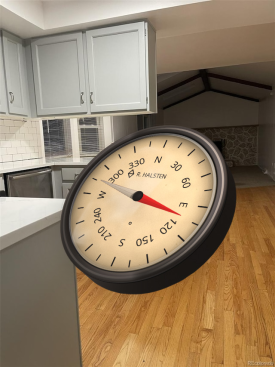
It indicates ° 105
